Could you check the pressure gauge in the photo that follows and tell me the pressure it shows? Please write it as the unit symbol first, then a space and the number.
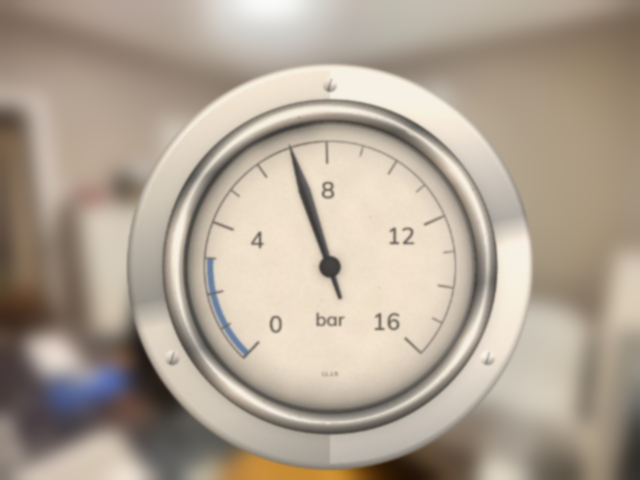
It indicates bar 7
